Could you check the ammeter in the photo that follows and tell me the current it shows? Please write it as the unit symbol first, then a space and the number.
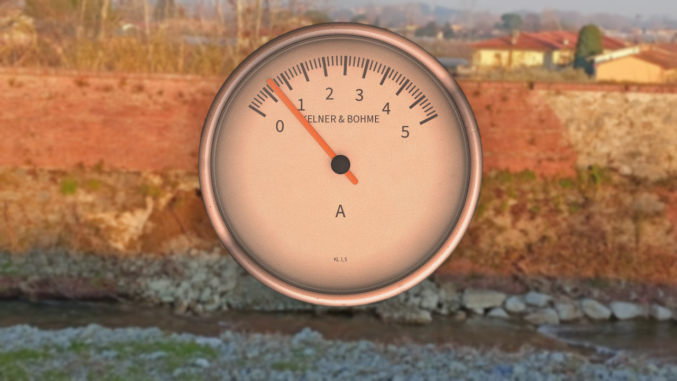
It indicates A 0.7
